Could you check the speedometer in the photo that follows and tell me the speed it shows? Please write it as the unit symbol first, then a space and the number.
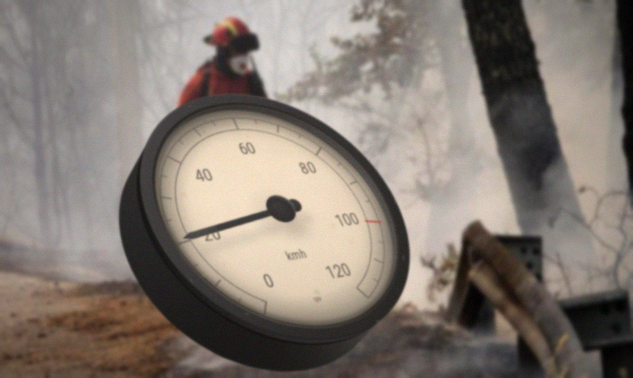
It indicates km/h 20
